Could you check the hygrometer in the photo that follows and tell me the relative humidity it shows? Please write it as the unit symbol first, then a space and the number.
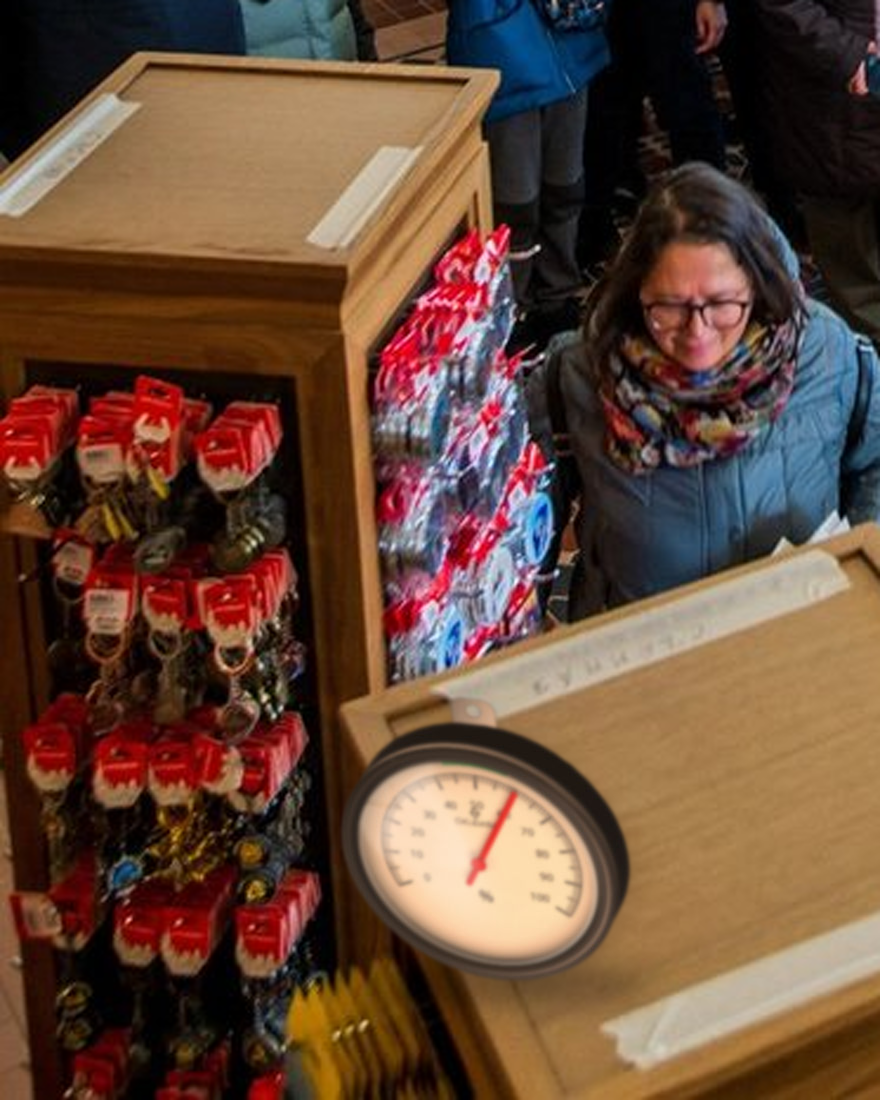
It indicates % 60
